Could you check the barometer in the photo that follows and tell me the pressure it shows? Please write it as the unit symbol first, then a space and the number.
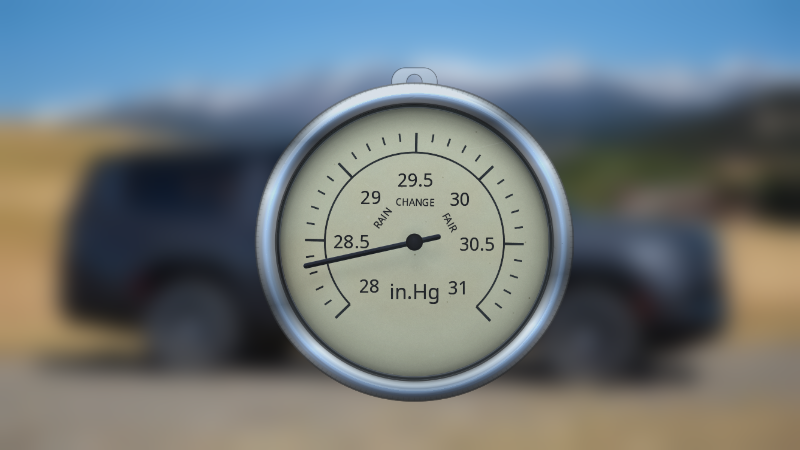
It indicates inHg 28.35
